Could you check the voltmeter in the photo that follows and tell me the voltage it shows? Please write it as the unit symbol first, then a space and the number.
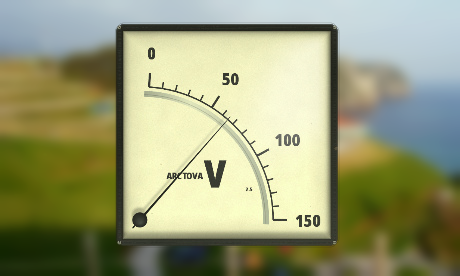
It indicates V 65
